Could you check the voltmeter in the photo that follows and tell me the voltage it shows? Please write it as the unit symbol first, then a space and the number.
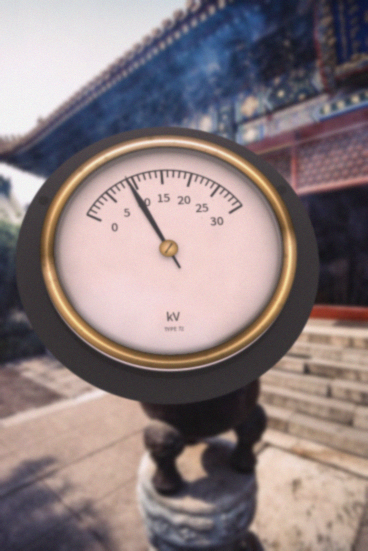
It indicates kV 9
